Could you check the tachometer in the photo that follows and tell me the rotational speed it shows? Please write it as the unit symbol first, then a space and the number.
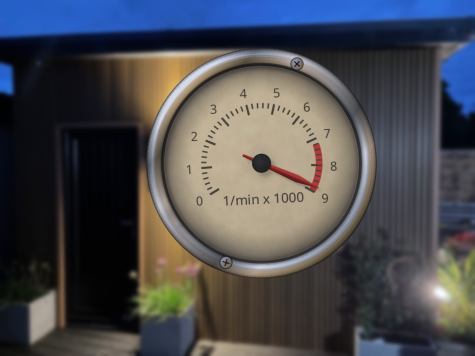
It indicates rpm 8800
